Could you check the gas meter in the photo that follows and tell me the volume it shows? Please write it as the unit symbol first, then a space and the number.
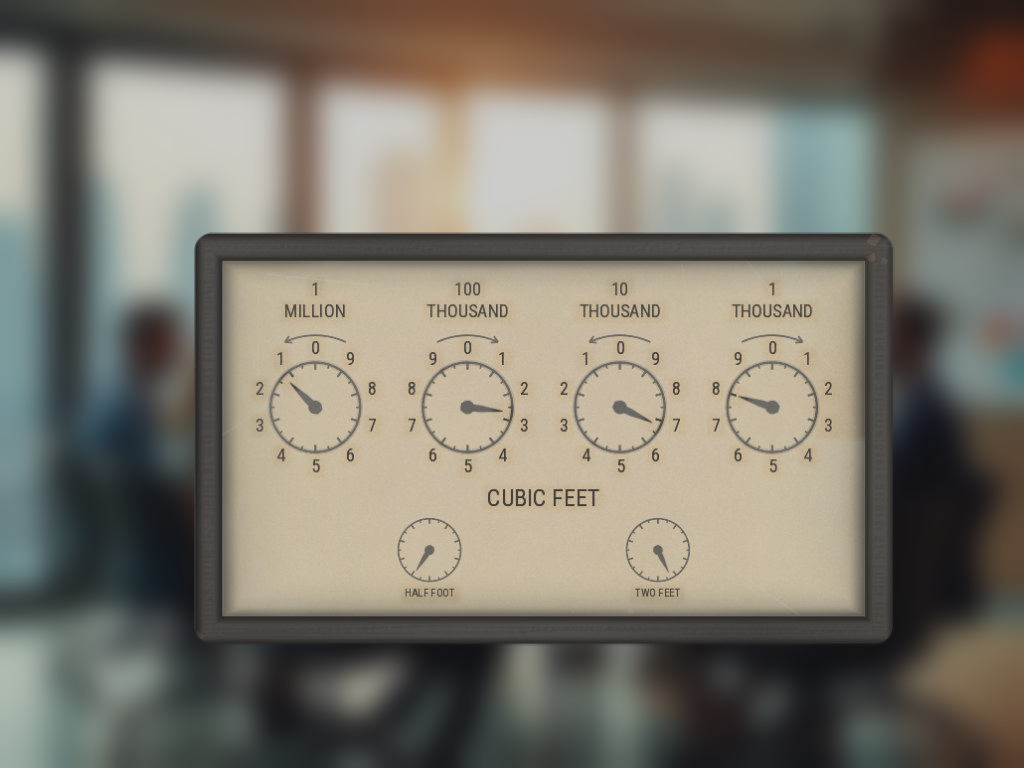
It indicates ft³ 126800
